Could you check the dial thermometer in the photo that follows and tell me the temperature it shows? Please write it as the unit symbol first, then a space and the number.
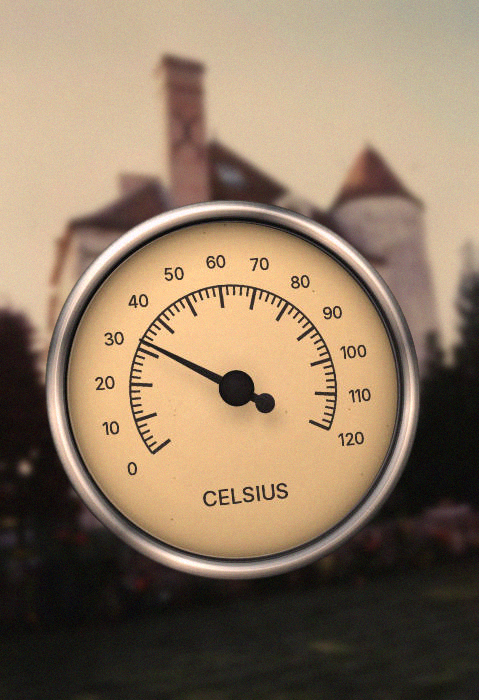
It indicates °C 32
